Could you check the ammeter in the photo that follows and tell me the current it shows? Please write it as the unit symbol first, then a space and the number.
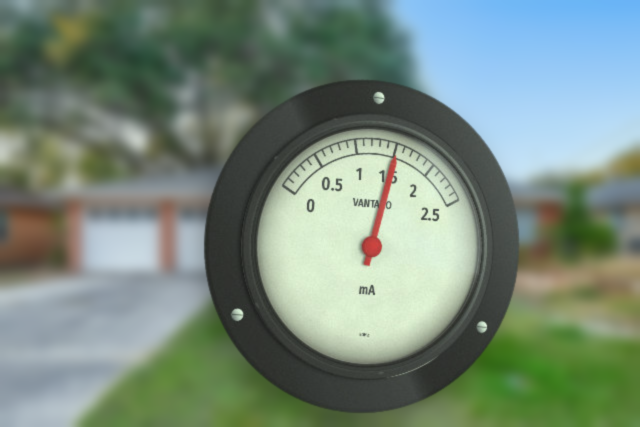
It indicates mA 1.5
